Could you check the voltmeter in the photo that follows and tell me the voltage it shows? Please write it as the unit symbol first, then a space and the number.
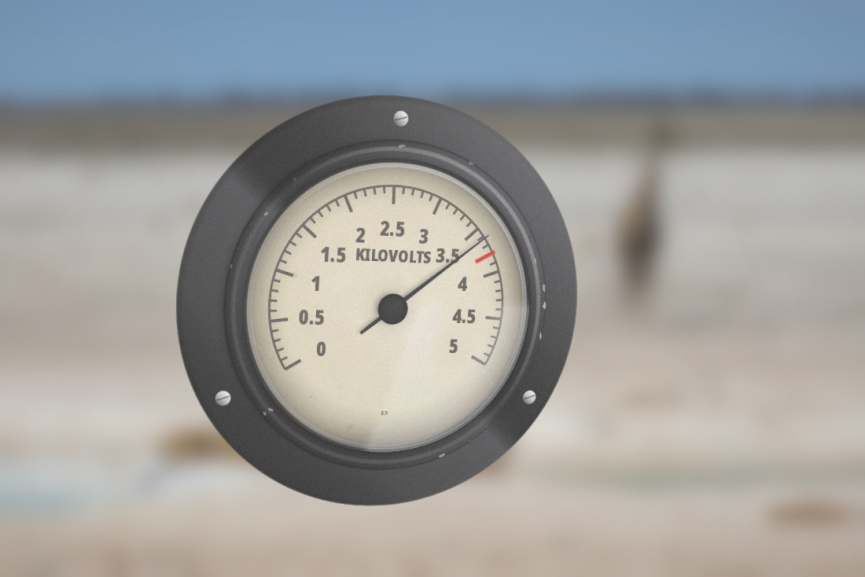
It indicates kV 3.6
